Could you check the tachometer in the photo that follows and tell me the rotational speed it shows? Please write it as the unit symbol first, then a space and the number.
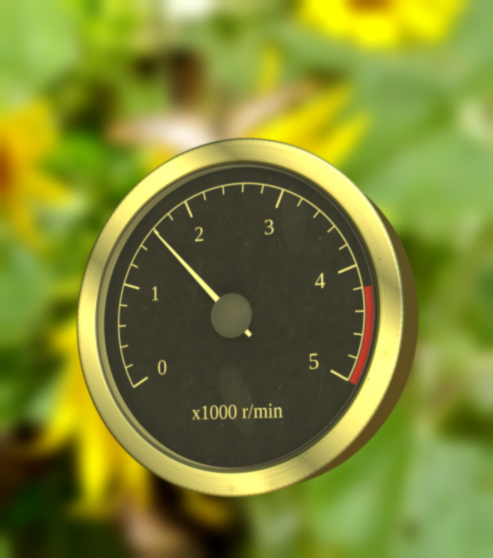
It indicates rpm 1600
